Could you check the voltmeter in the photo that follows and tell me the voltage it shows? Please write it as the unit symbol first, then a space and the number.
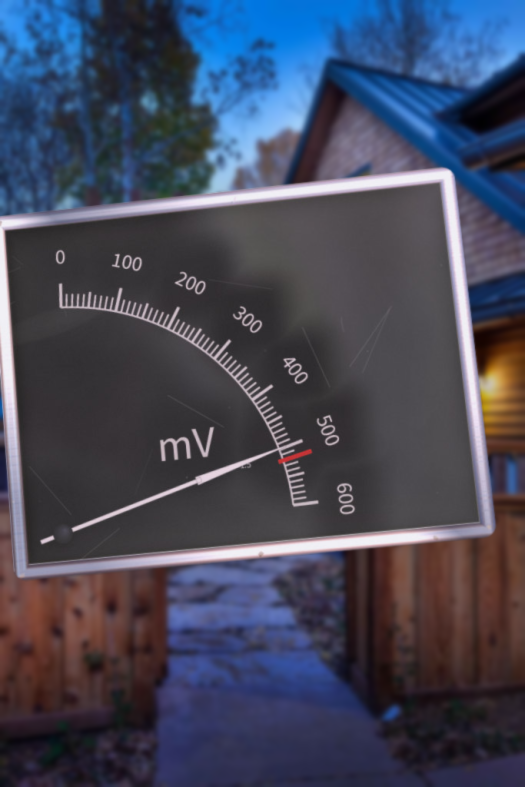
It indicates mV 500
